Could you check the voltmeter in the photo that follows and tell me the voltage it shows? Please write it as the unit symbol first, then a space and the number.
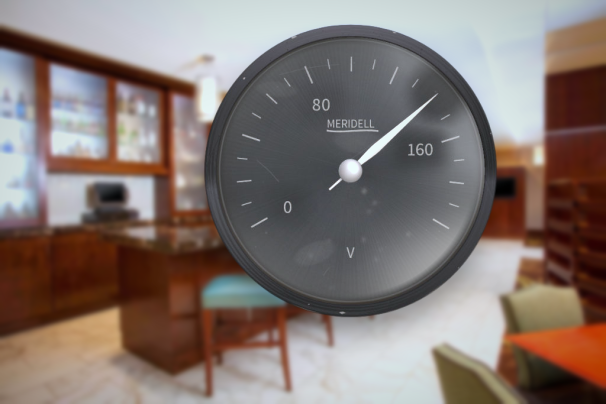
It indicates V 140
